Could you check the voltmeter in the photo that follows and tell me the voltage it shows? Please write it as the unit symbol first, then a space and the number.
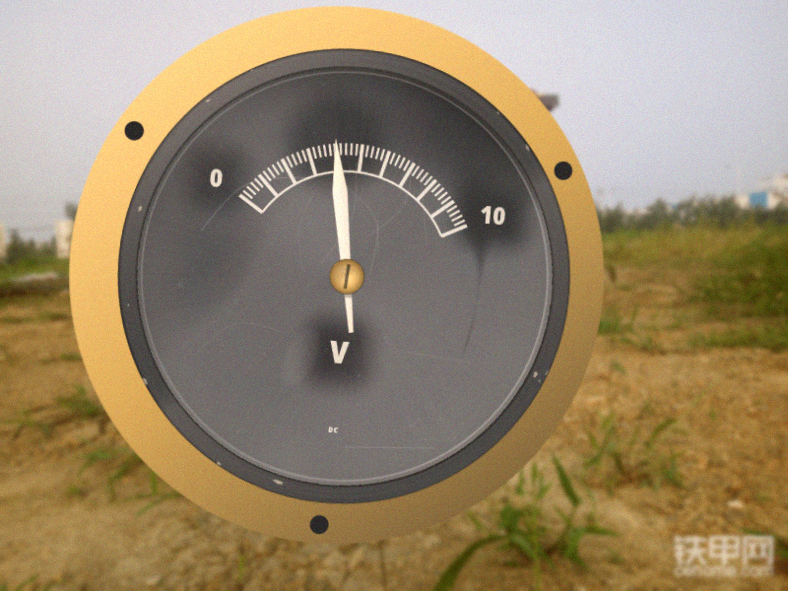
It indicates V 4
